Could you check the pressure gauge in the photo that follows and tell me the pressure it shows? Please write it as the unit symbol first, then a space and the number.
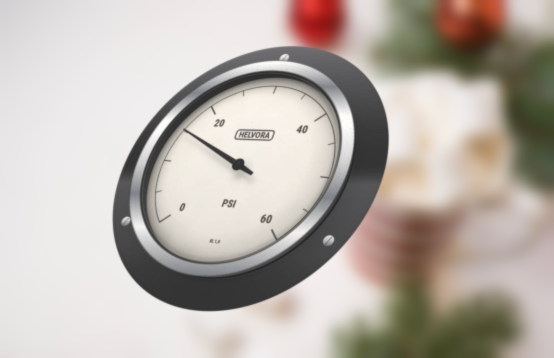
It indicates psi 15
